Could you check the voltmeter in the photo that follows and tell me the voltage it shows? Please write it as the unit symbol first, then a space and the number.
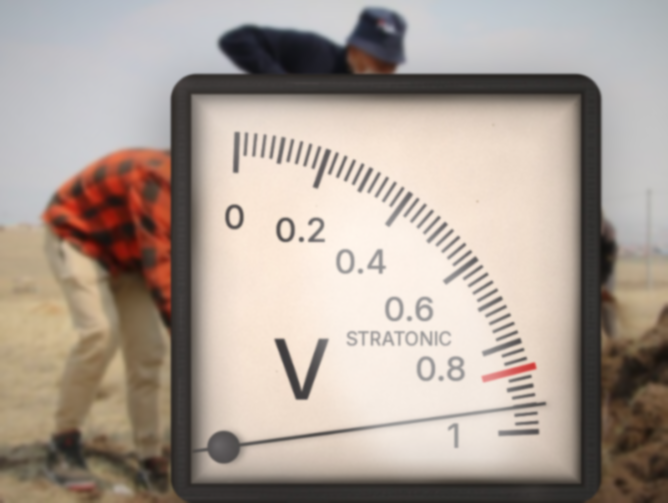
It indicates V 0.94
